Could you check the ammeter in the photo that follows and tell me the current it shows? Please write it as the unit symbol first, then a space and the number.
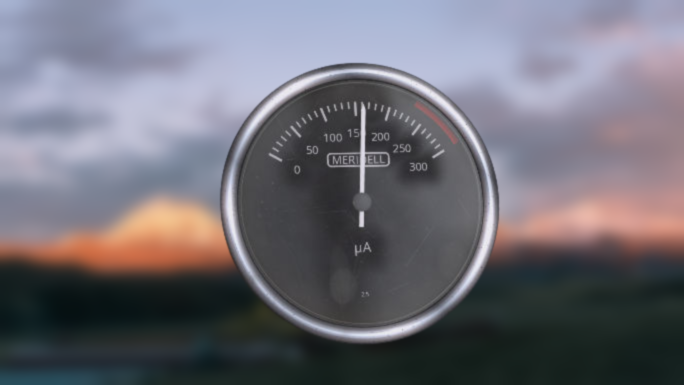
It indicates µA 160
